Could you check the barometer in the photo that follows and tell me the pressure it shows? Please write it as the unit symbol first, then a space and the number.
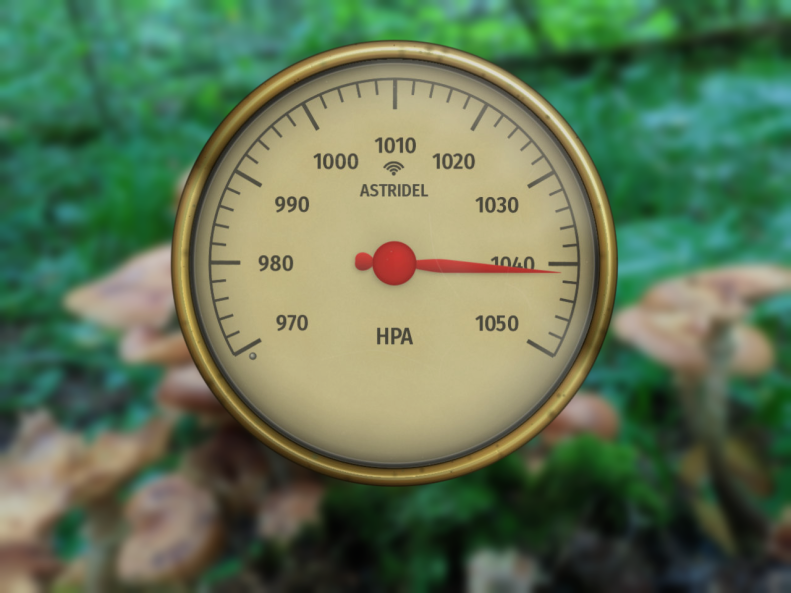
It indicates hPa 1041
